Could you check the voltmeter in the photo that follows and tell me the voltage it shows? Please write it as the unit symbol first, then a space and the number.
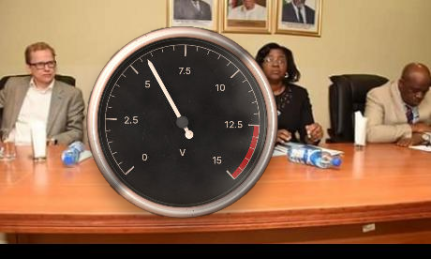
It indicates V 5.75
